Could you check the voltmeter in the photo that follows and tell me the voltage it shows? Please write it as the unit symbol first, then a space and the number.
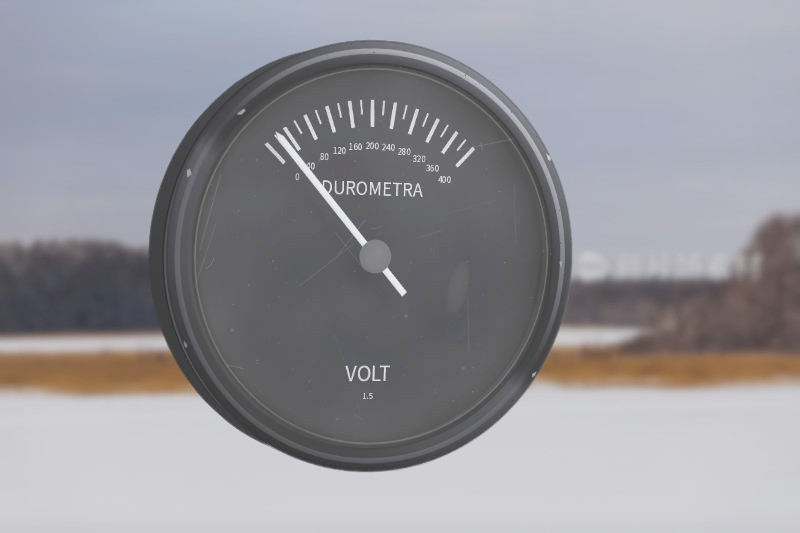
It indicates V 20
